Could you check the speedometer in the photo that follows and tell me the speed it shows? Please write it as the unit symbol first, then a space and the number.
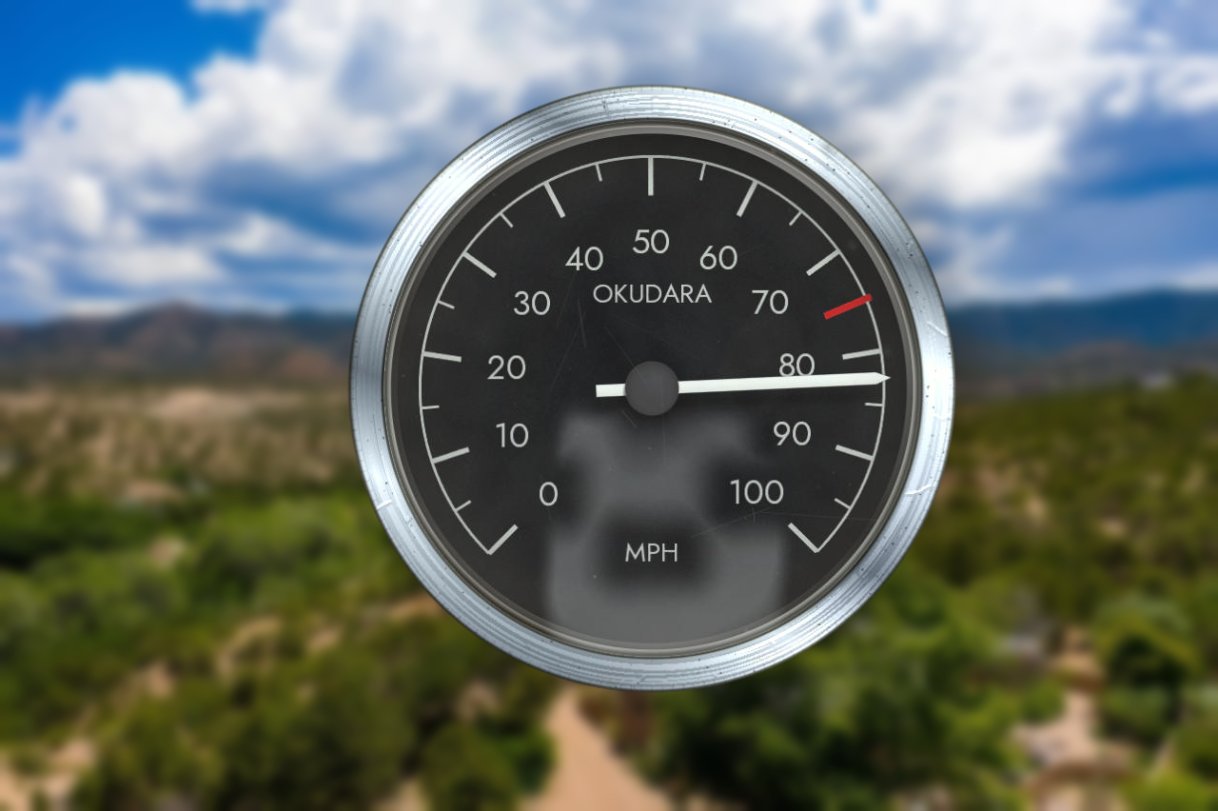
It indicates mph 82.5
